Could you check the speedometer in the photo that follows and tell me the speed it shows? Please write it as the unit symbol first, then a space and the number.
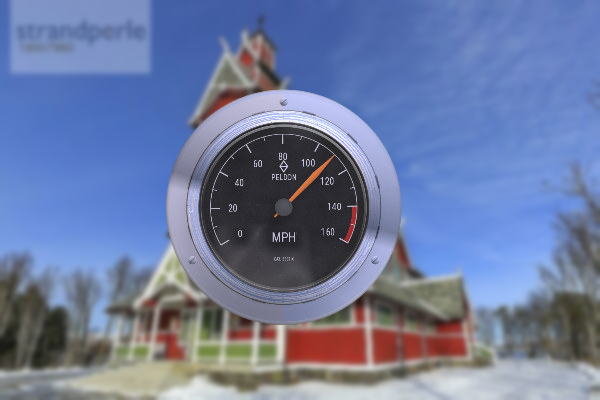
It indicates mph 110
